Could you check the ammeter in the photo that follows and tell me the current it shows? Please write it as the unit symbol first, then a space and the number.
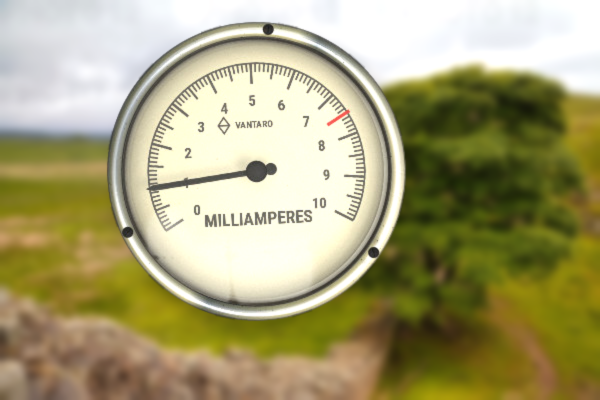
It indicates mA 1
